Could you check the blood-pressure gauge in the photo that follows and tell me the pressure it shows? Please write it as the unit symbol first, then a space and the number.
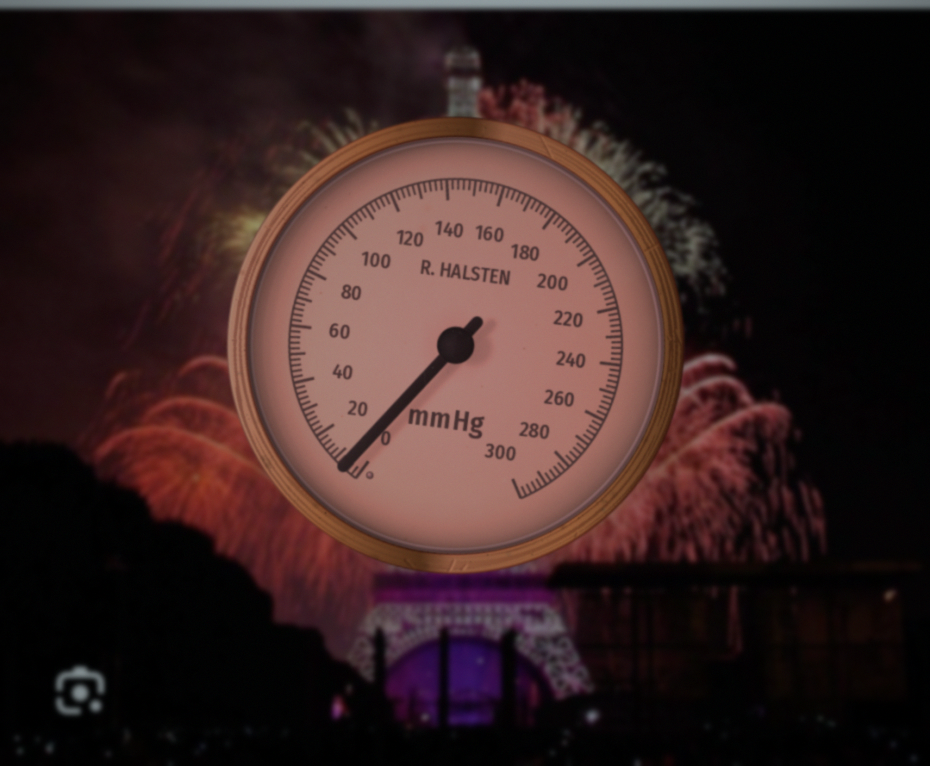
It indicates mmHg 6
